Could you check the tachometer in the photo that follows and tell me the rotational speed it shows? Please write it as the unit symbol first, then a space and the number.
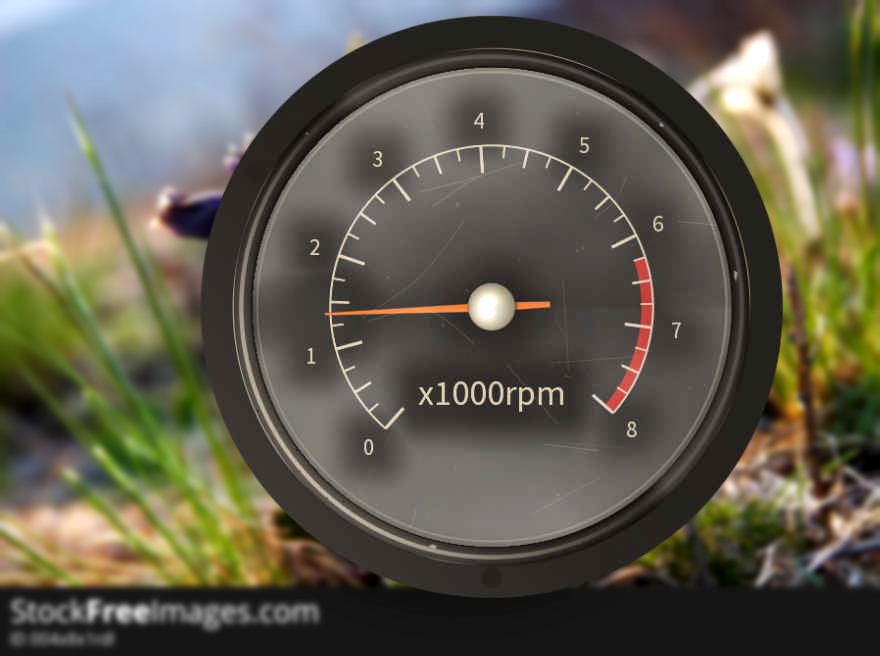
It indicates rpm 1375
